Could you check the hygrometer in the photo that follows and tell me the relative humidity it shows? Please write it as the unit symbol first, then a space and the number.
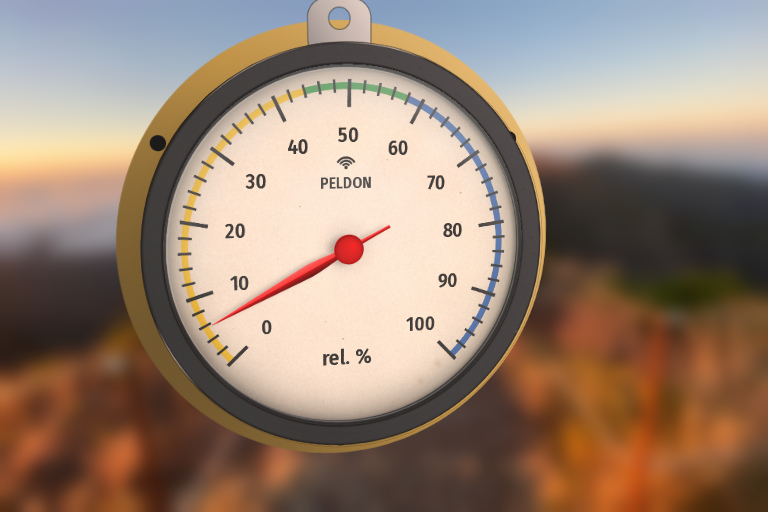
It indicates % 6
